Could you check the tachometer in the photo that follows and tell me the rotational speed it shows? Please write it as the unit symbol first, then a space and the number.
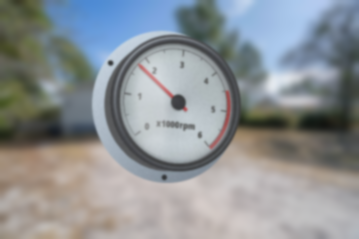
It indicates rpm 1750
